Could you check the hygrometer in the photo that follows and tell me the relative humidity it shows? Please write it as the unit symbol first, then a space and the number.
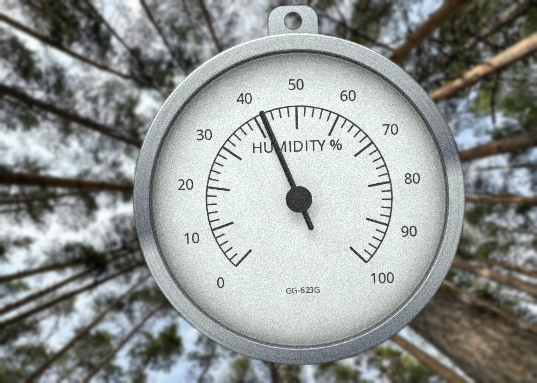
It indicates % 42
